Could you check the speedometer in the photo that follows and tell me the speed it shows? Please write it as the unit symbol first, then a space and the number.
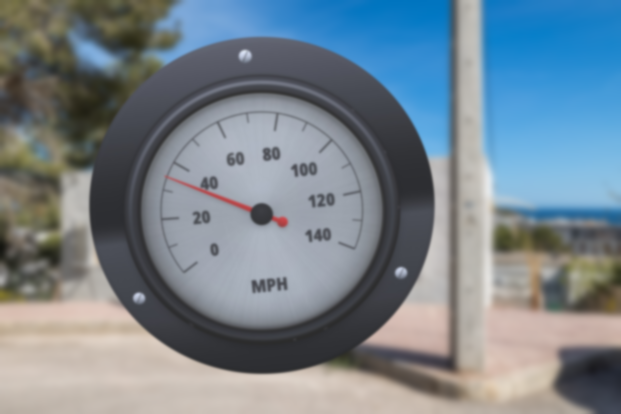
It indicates mph 35
